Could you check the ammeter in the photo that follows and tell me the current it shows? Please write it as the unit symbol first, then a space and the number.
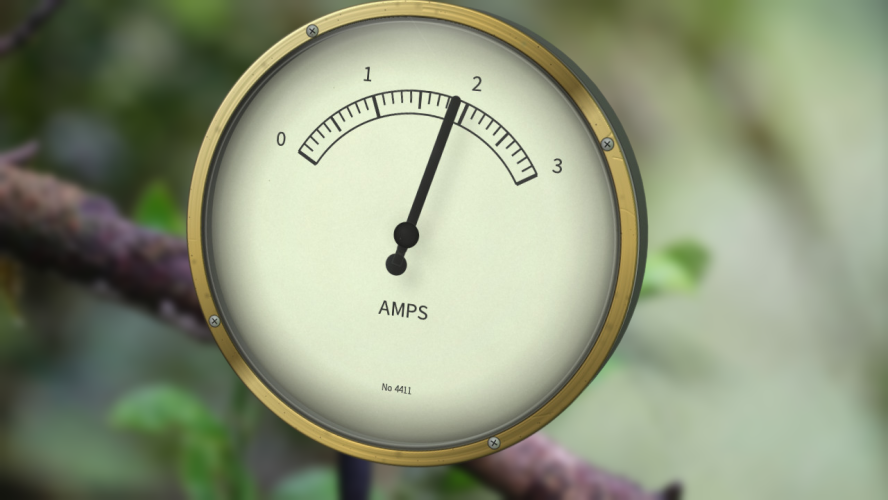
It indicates A 1.9
